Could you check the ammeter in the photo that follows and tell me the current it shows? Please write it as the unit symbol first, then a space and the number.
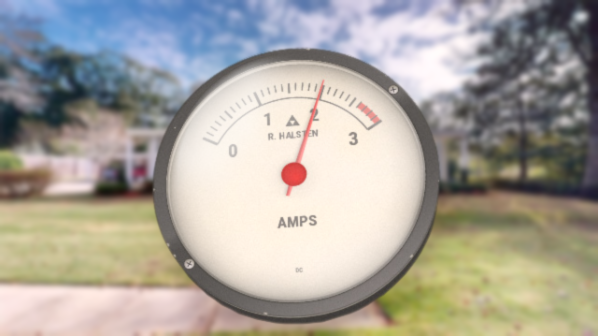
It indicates A 2
